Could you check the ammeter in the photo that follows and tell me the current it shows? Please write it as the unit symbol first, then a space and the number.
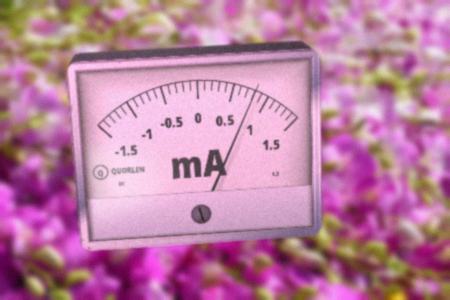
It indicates mA 0.8
